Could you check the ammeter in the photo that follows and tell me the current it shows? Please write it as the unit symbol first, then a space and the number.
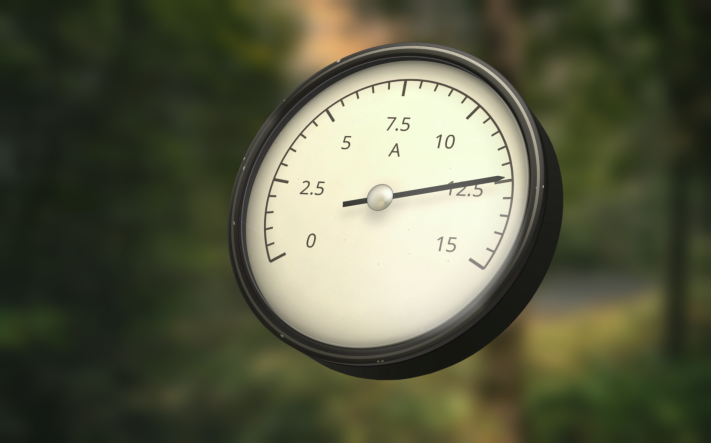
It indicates A 12.5
